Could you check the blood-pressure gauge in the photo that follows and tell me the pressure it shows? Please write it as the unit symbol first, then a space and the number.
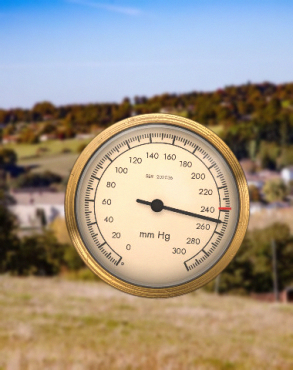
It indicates mmHg 250
